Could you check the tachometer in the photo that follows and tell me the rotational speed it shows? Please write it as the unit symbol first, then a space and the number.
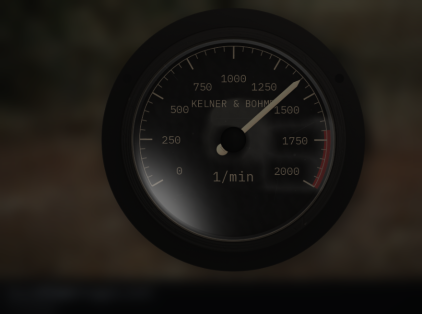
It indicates rpm 1400
